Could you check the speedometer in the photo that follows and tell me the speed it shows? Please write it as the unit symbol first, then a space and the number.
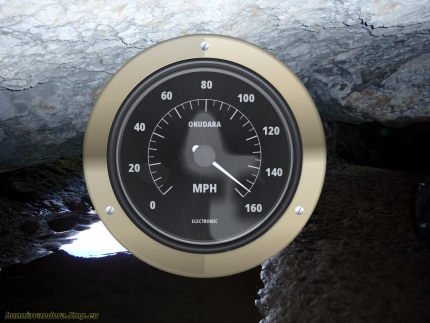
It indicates mph 155
